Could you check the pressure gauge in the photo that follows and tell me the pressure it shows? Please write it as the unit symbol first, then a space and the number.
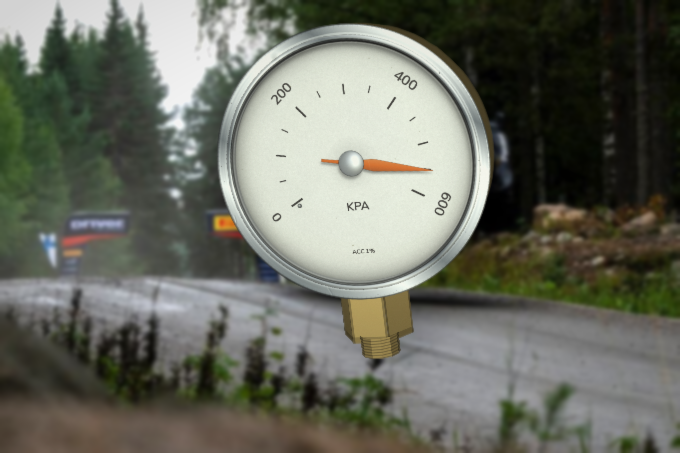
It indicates kPa 550
